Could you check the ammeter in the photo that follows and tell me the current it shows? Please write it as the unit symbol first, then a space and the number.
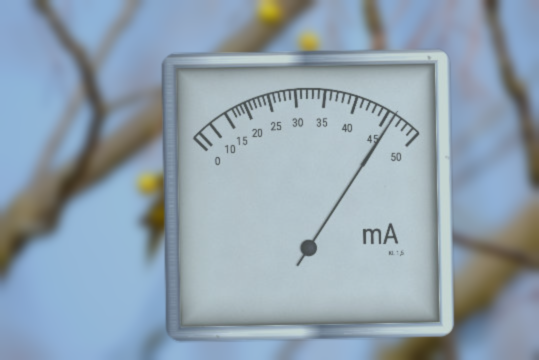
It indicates mA 46
